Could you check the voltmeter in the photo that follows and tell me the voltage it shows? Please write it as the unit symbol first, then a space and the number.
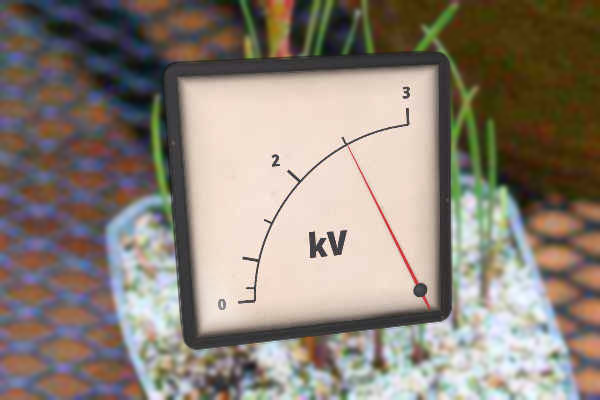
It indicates kV 2.5
